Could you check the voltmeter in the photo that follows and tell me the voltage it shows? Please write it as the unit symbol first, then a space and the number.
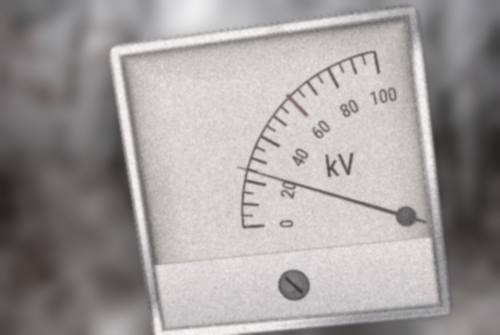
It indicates kV 25
